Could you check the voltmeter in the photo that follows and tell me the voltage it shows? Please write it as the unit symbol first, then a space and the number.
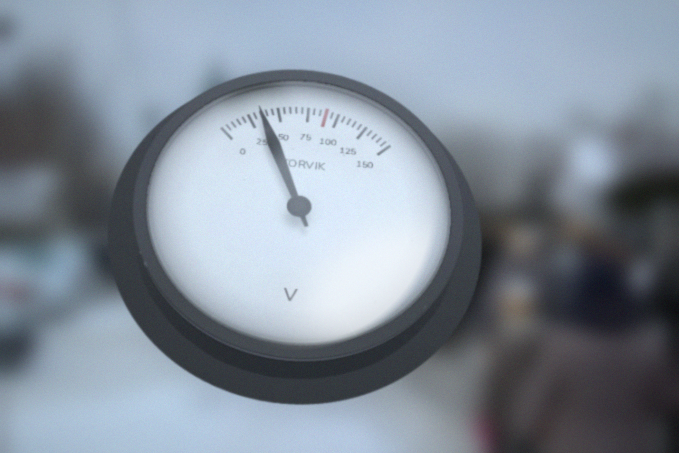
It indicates V 35
